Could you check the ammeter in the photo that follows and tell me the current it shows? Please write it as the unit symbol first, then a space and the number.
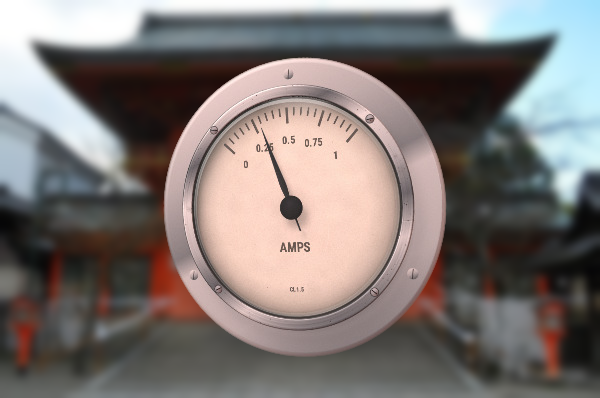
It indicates A 0.3
